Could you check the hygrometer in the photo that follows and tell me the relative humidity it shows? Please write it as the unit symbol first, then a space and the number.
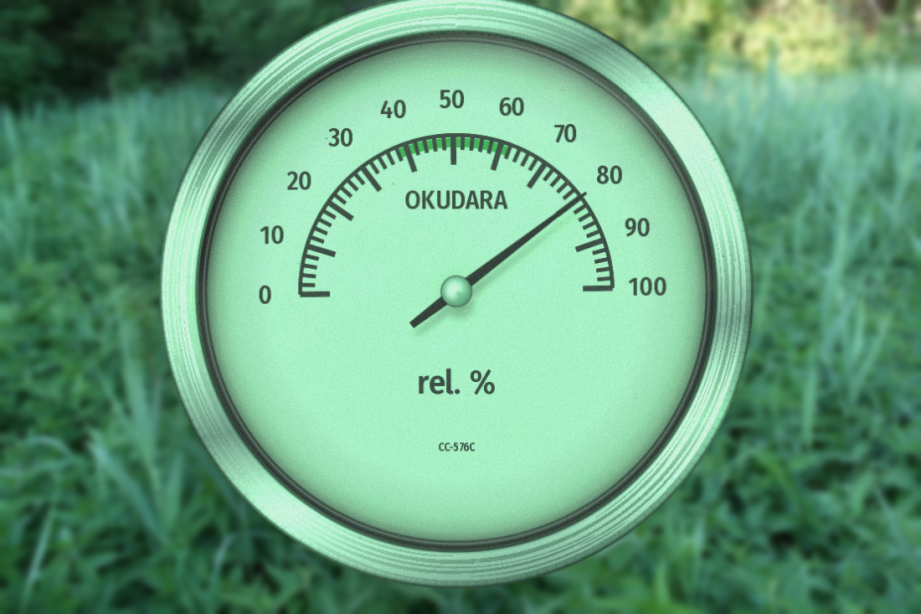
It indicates % 80
